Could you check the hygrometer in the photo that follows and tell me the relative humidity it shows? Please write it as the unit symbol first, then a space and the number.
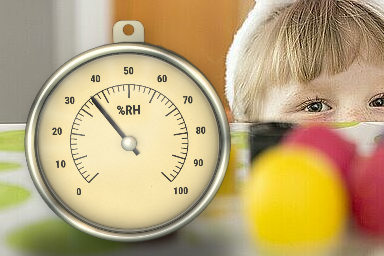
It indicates % 36
